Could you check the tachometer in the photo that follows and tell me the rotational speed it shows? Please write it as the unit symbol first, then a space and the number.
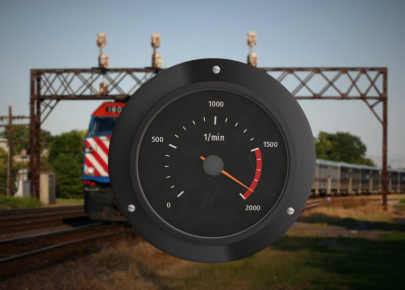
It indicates rpm 1900
